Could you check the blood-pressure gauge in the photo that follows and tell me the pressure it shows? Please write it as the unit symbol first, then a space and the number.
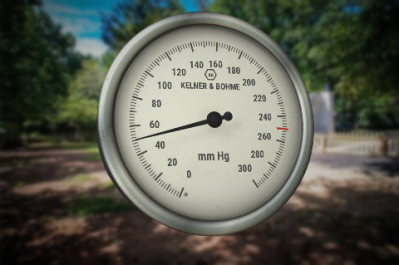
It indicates mmHg 50
